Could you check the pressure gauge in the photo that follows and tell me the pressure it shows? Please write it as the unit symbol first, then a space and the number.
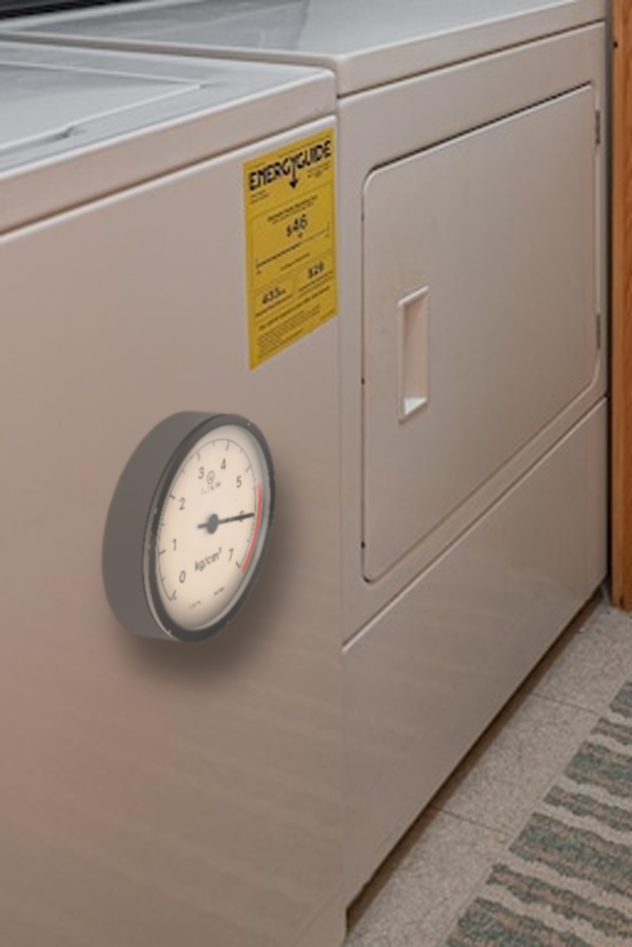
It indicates kg/cm² 6
